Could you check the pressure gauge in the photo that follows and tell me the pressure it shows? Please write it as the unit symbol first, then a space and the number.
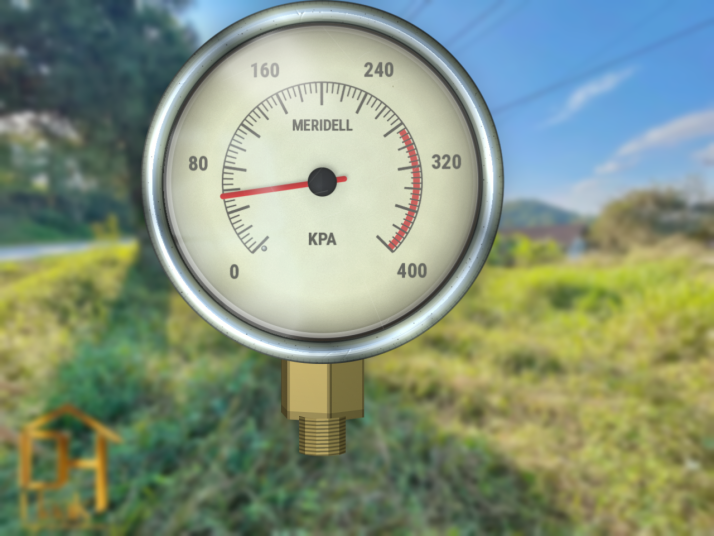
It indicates kPa 55
